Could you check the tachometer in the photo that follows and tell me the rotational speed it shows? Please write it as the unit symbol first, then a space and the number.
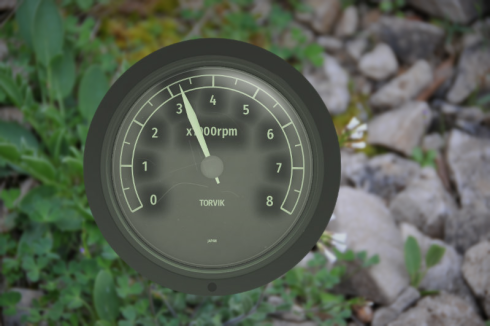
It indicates rpm 3250
